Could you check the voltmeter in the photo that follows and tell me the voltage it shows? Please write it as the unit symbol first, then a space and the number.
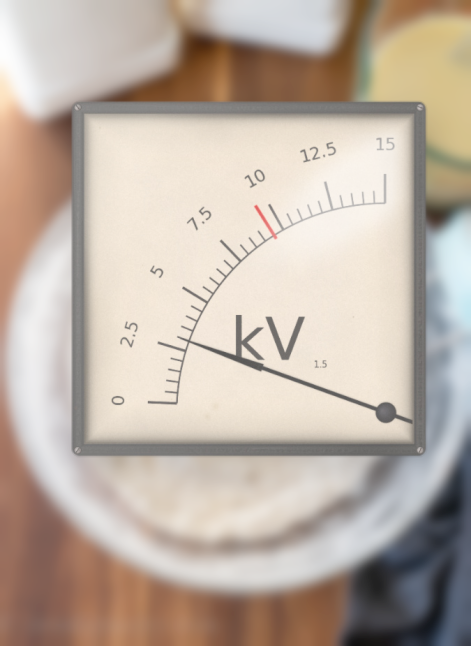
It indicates kV 3
